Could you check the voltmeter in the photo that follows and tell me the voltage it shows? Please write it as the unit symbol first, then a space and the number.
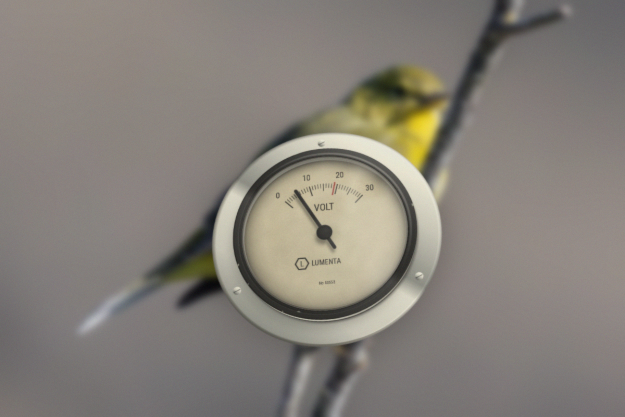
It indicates V 5
